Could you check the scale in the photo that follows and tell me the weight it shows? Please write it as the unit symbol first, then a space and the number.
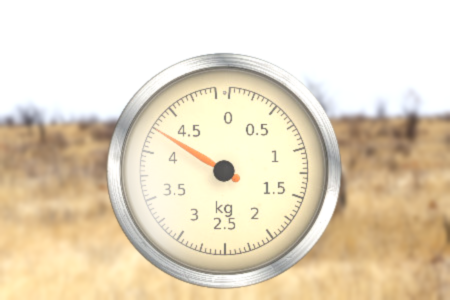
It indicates kg 4.25
